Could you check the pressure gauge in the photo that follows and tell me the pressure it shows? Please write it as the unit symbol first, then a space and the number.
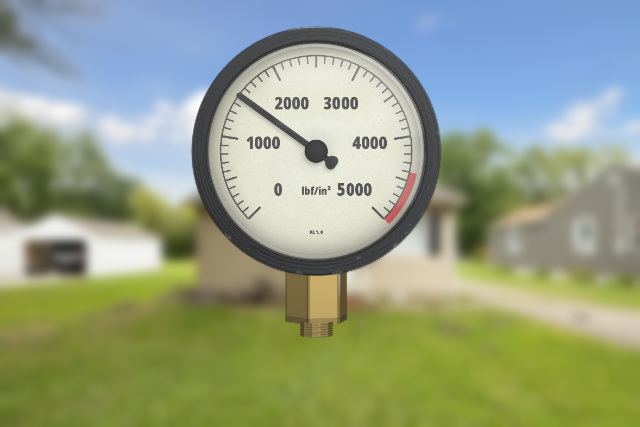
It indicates psi 1500
